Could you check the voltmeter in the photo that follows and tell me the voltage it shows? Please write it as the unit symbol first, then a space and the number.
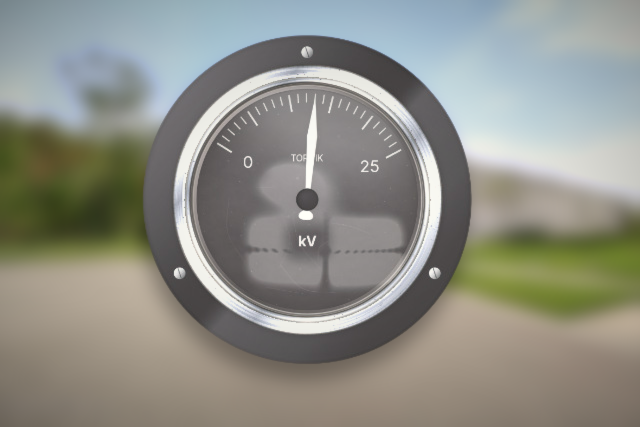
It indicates kV 13
